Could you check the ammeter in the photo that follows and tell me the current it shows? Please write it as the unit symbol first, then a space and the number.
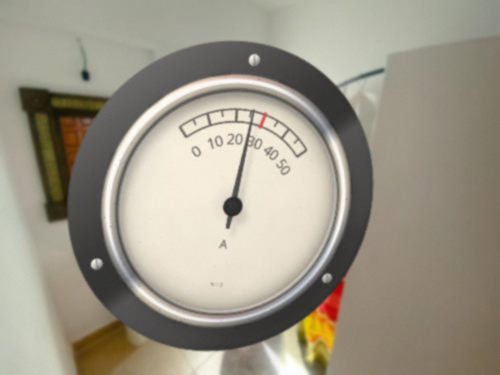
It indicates A 25
